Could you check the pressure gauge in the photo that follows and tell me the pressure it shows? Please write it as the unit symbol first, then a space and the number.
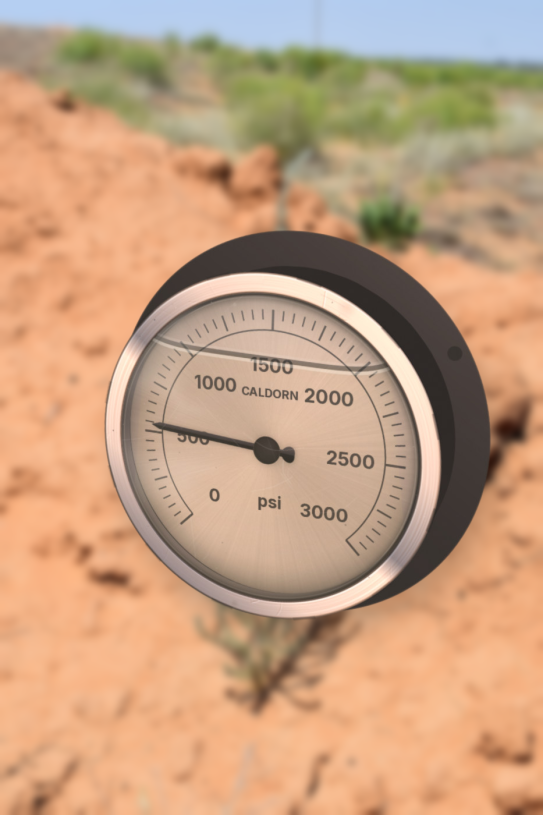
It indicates psi 550
